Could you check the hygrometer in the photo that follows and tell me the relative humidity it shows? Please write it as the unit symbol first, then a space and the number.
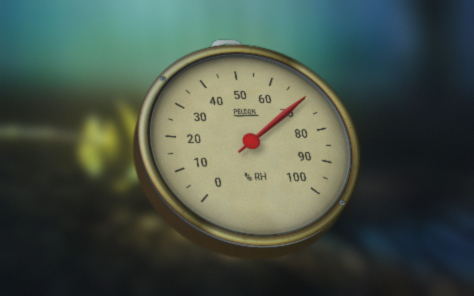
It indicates % 70
